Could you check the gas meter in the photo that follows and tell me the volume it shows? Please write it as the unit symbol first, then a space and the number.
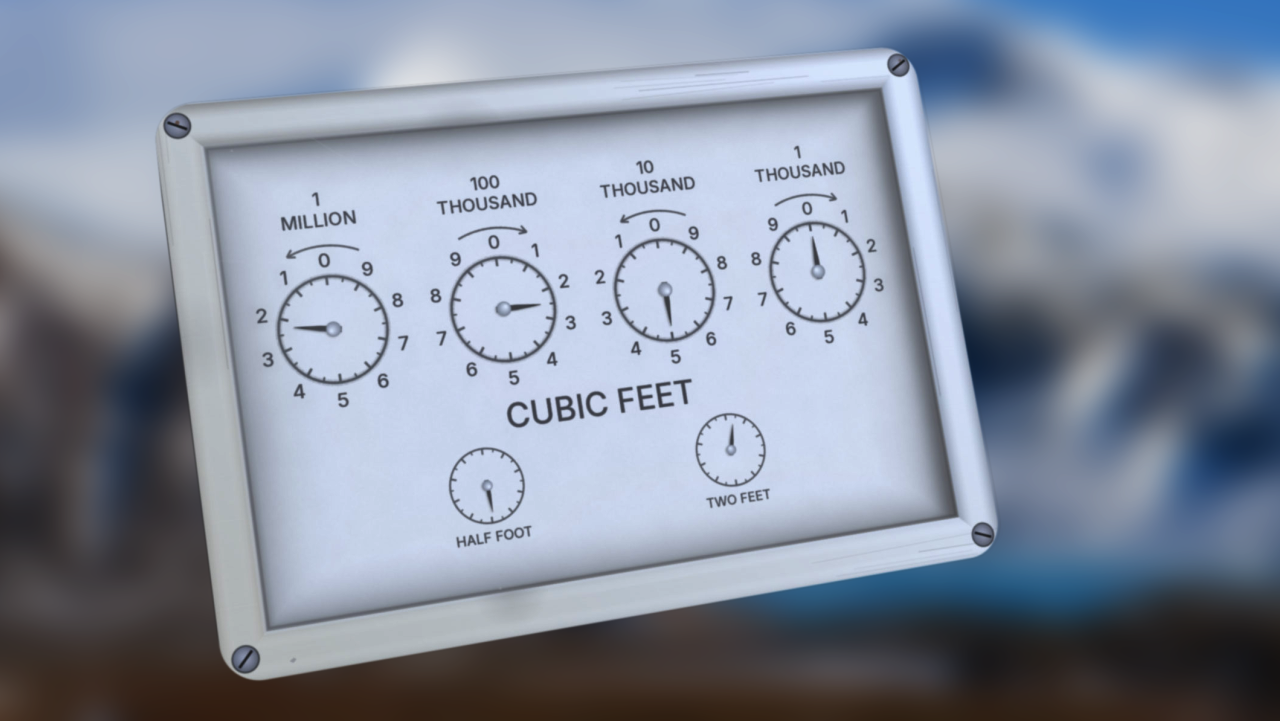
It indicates ft³ 225000
